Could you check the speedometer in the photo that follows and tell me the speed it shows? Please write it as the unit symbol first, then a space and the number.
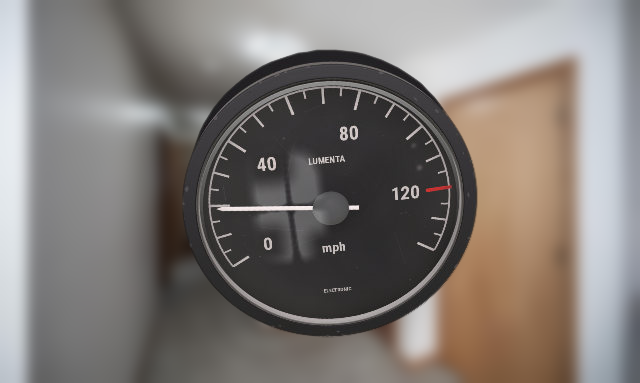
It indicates mph 20
